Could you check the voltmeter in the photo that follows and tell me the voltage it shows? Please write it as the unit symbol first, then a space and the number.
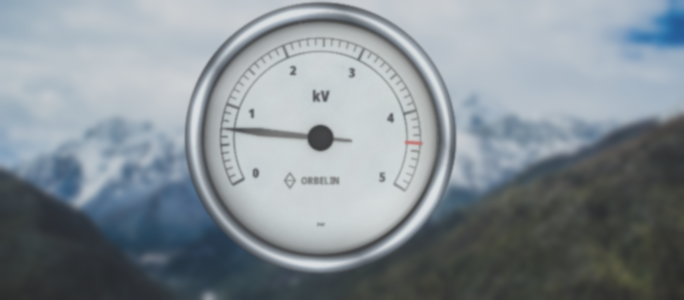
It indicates kV 0.7
